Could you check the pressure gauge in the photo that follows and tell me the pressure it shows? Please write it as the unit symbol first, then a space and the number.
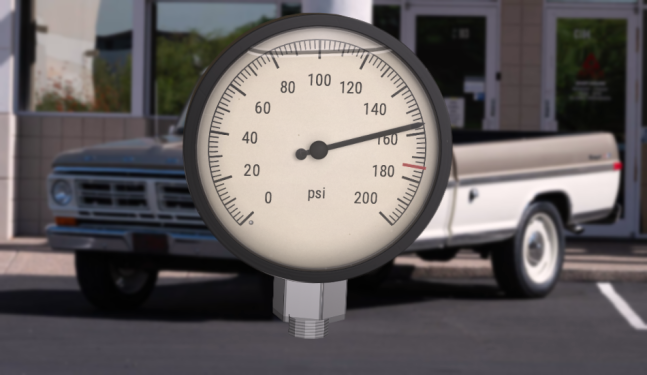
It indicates psi 156
